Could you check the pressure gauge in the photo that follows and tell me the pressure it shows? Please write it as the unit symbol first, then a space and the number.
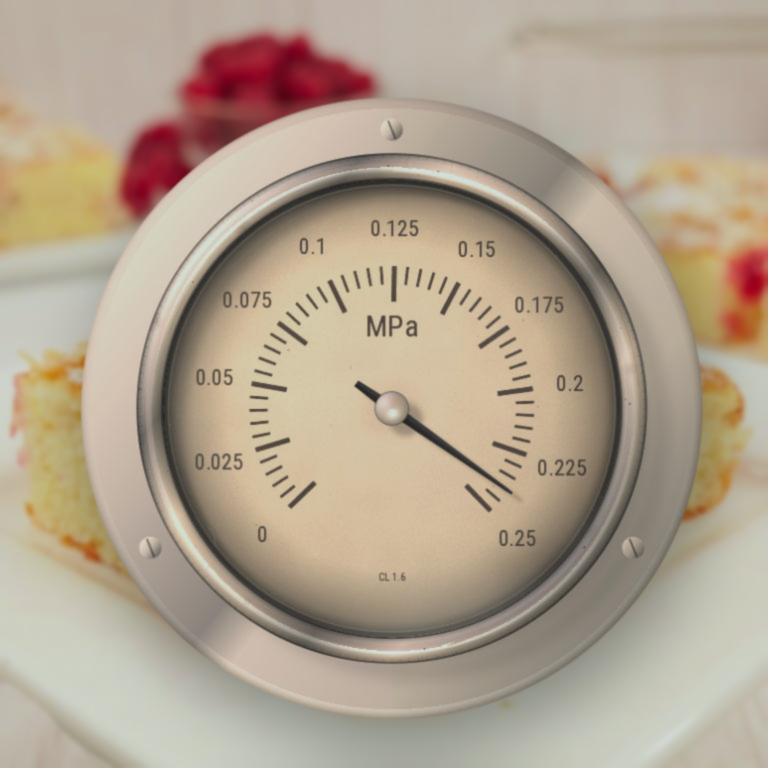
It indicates MPa 0.24
